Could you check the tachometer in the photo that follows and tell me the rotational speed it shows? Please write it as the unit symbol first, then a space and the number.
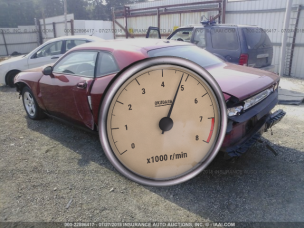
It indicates rpm 4750
